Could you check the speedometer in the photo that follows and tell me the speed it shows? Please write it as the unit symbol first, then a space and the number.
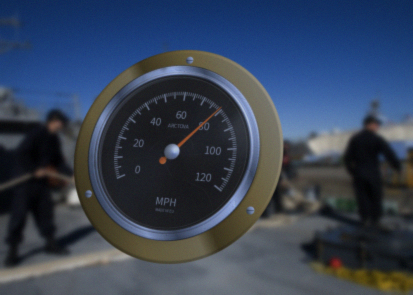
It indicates mph 80
